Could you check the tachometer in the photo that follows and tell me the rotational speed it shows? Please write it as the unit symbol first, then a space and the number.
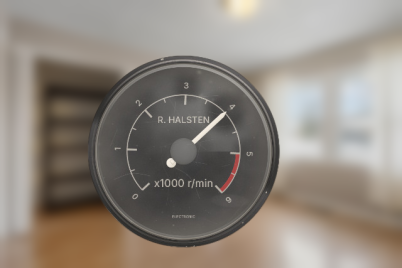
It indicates rpm 4000
